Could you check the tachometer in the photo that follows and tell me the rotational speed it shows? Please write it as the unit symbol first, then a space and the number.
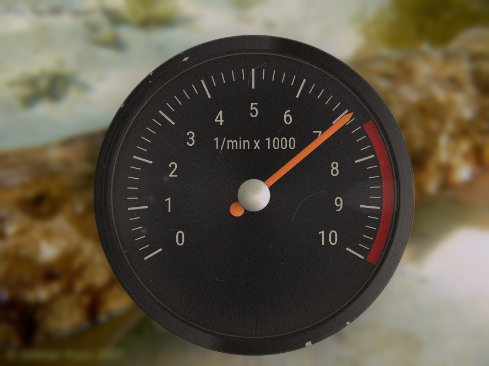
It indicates rpm 7100
